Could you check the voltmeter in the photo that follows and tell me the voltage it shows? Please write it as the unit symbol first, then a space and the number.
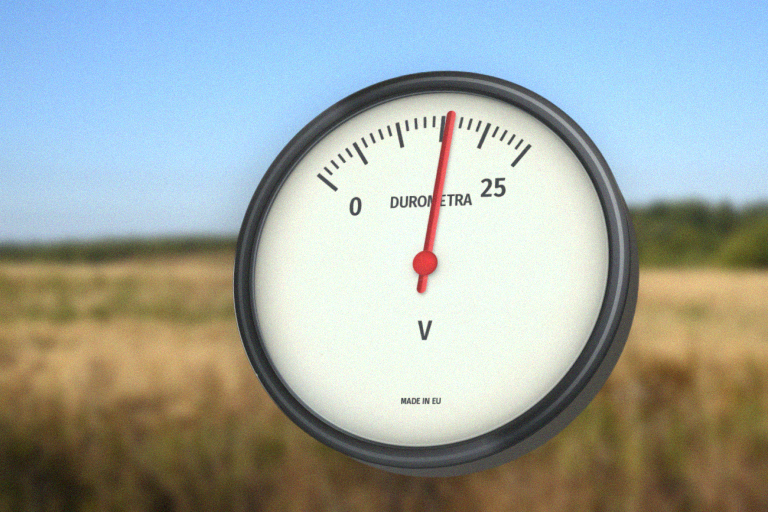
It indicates V 16
